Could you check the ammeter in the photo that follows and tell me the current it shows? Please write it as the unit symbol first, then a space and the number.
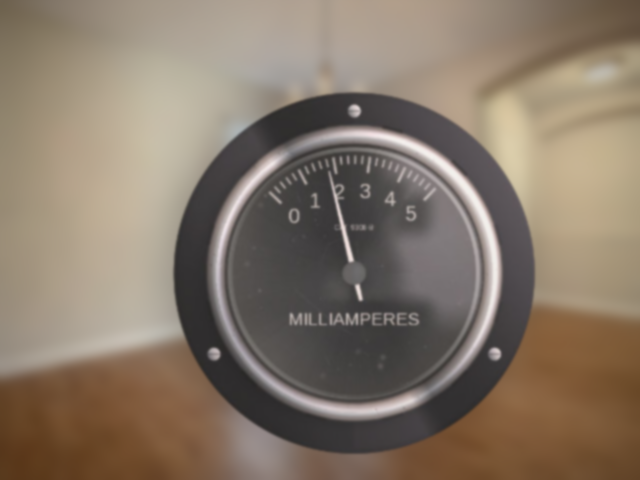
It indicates mA 1.8
